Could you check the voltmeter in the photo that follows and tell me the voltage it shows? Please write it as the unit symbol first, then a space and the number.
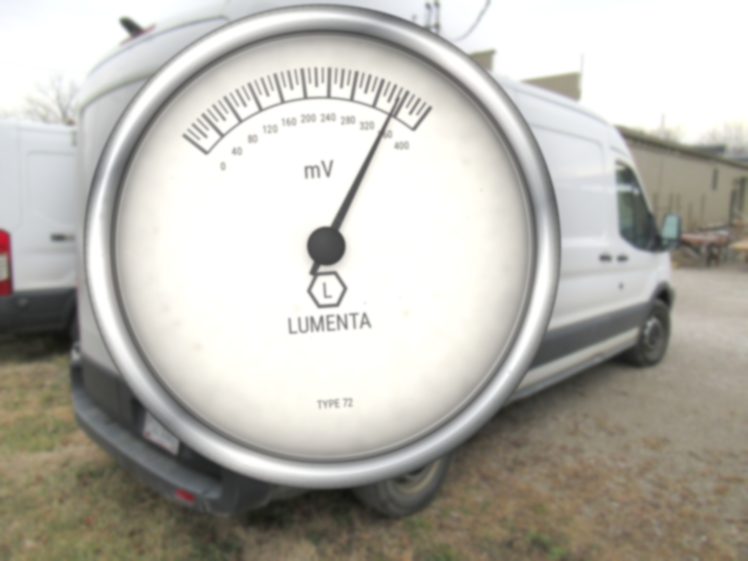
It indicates mV 350
